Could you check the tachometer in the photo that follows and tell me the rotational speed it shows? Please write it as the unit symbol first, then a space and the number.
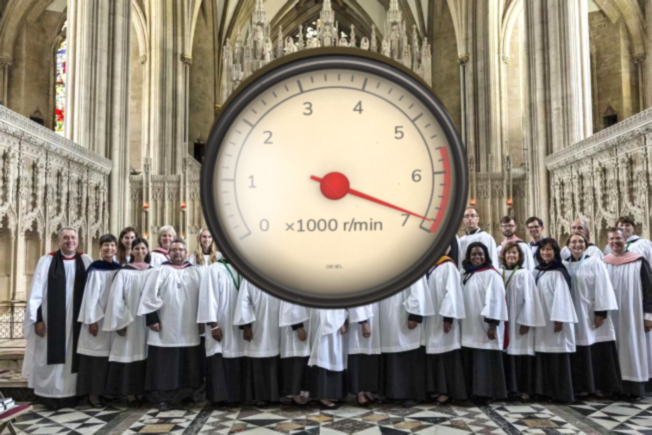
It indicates rpm 6800
